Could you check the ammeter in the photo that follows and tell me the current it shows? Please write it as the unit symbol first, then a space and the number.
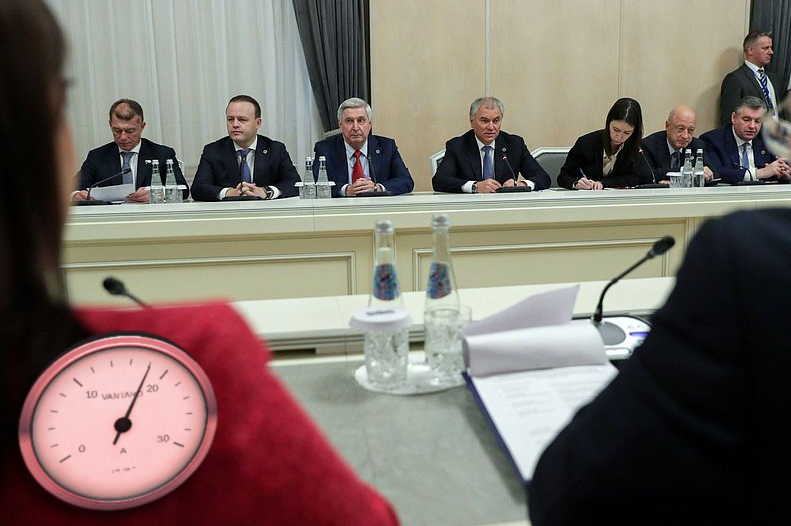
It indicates A 18
